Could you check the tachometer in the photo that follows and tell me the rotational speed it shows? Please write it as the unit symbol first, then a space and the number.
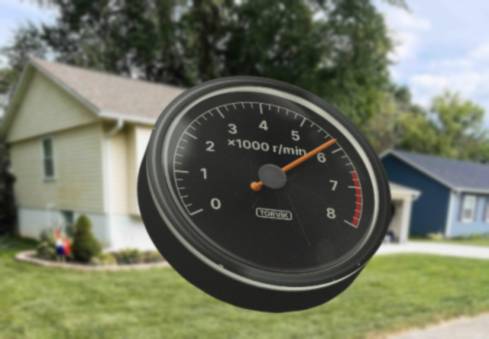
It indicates rpm 5800
